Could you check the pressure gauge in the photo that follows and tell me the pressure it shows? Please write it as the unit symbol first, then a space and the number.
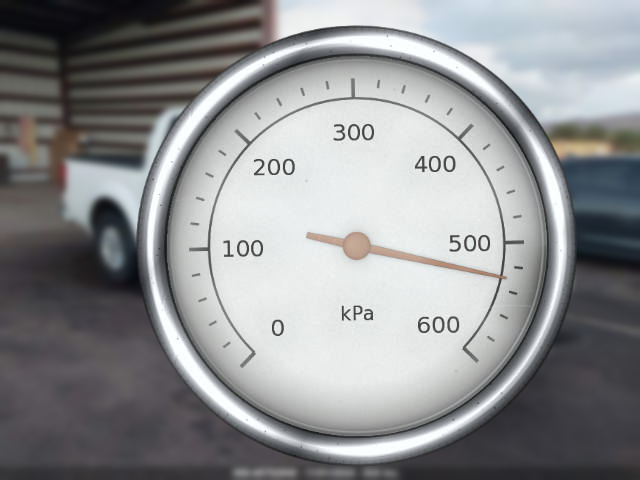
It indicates kPa 530
